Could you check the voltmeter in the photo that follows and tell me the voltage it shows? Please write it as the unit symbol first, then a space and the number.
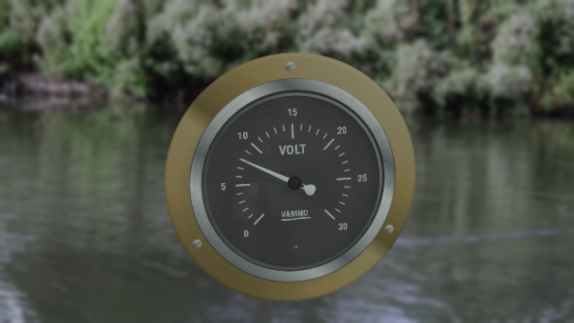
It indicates V 8
